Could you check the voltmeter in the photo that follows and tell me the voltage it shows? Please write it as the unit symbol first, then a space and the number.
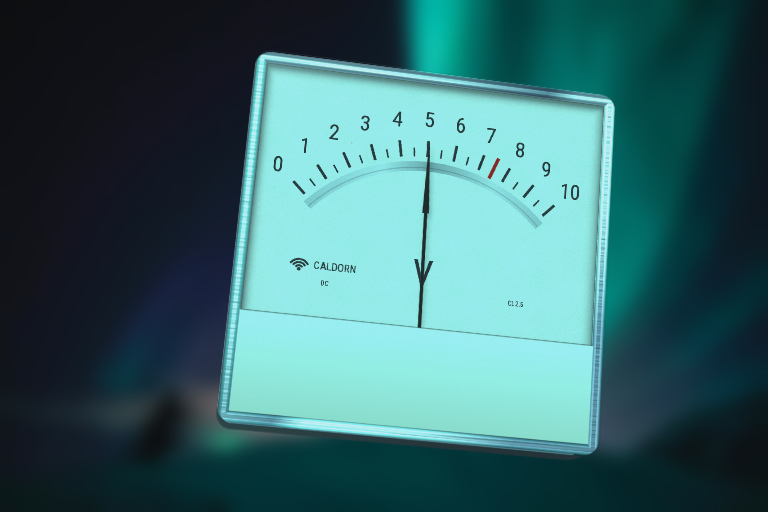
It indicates V 5
